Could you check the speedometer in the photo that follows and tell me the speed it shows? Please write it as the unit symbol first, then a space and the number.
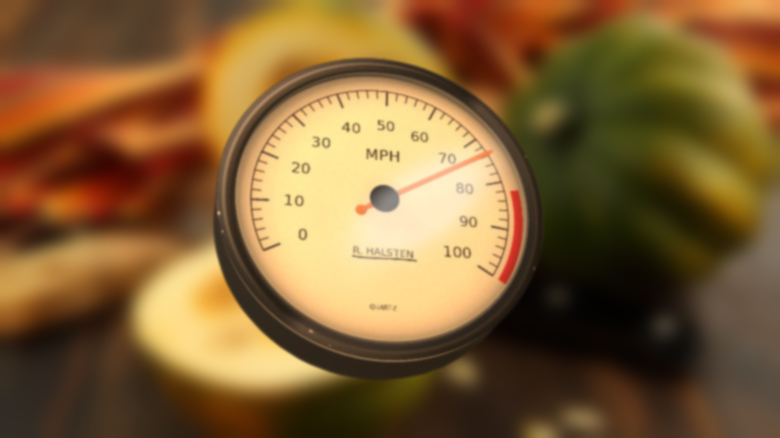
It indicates mph 74
